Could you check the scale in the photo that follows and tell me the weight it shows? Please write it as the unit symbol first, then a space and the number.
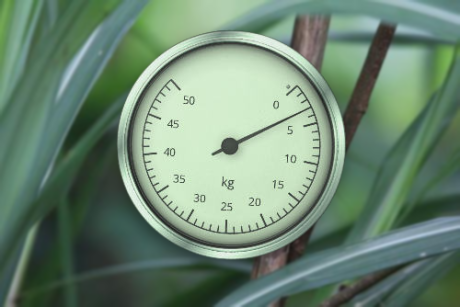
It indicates kg 3
